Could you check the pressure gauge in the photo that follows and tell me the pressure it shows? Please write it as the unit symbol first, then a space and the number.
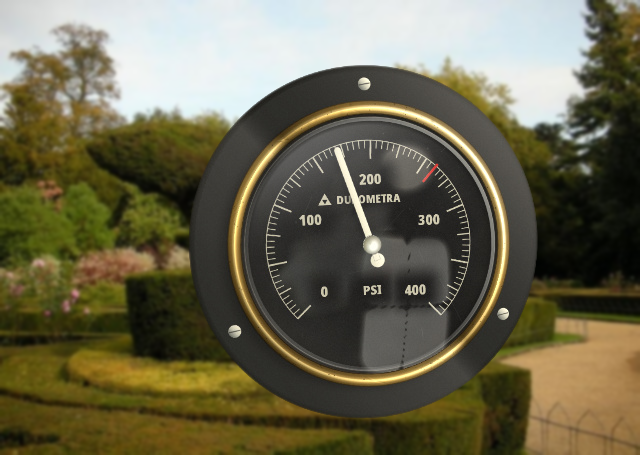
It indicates psi 170
